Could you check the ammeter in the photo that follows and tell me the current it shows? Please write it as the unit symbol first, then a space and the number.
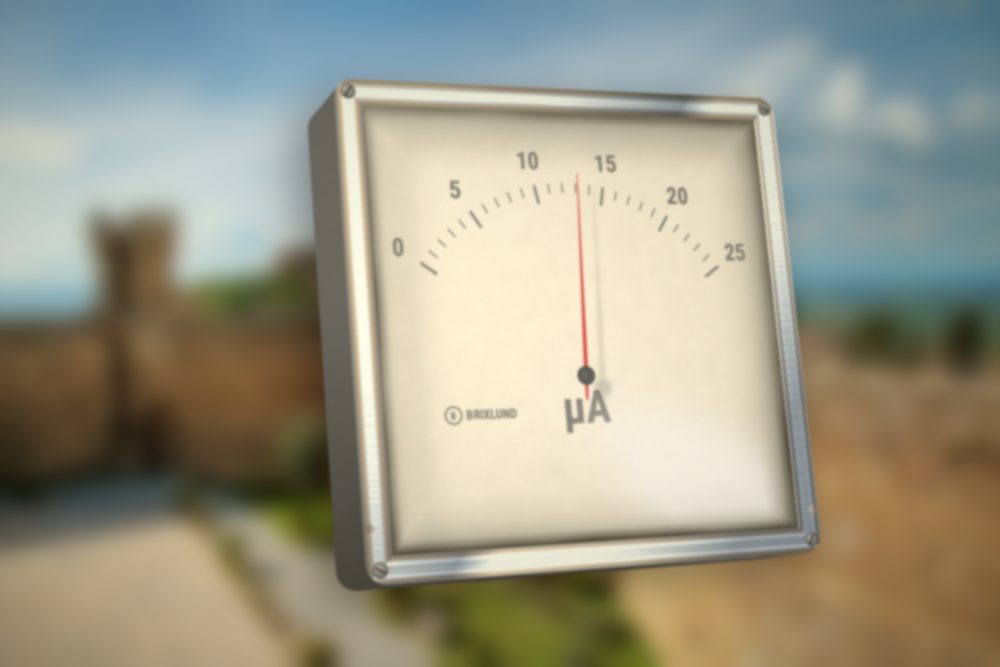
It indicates µA 13
